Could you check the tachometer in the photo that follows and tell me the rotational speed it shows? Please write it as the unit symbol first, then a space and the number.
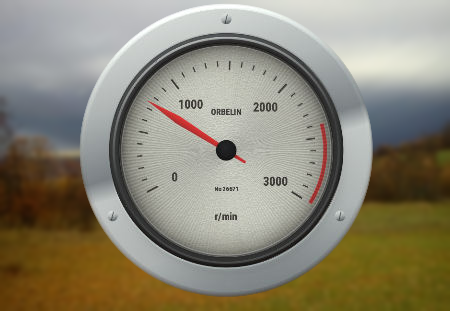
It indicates rpm 750
